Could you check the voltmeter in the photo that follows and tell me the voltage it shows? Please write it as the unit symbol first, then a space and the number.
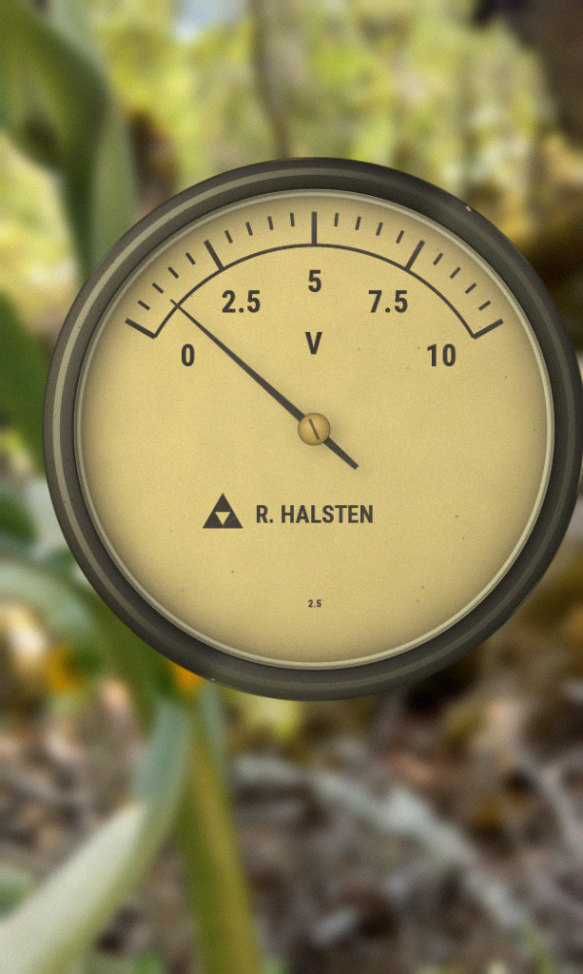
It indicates V 1
